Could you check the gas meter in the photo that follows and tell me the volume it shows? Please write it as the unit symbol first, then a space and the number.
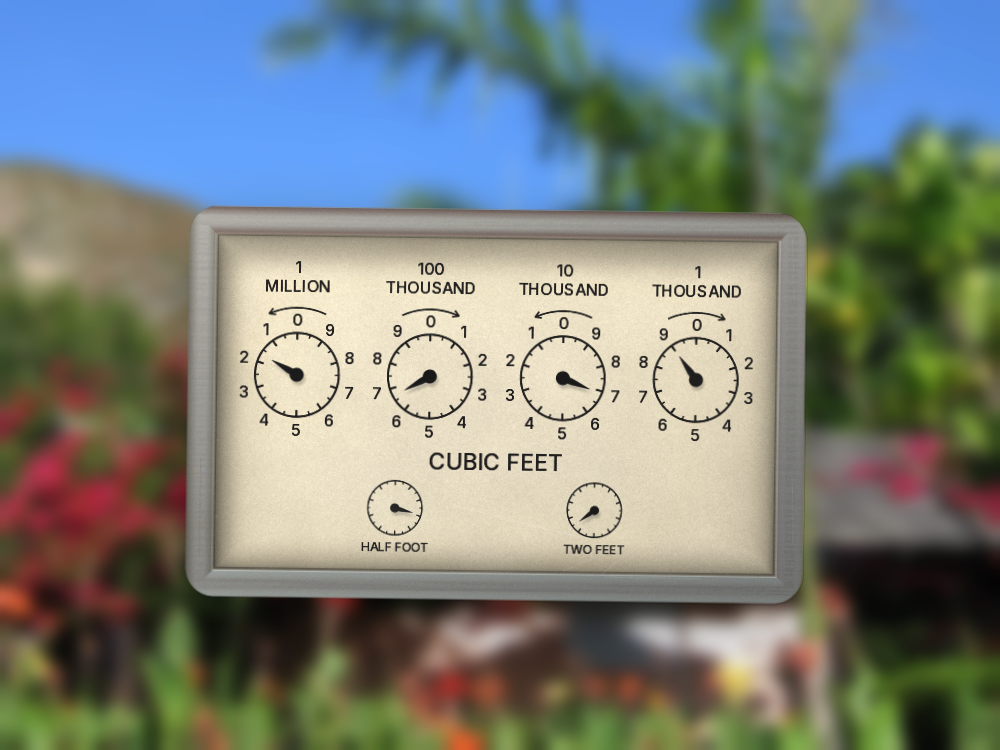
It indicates ft³ 166900
